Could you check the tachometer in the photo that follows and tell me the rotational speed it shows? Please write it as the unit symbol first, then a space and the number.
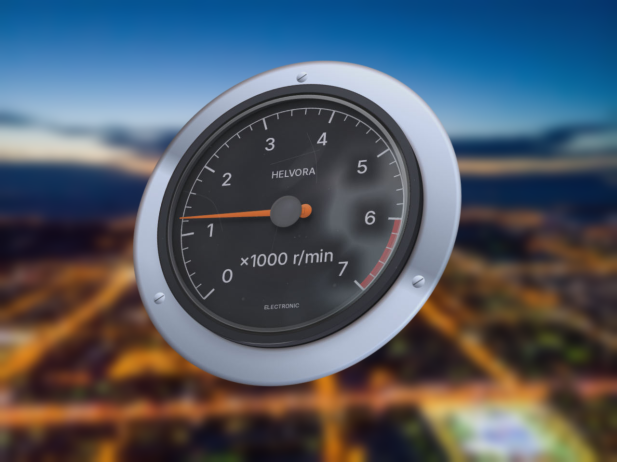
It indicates rpm 1200
